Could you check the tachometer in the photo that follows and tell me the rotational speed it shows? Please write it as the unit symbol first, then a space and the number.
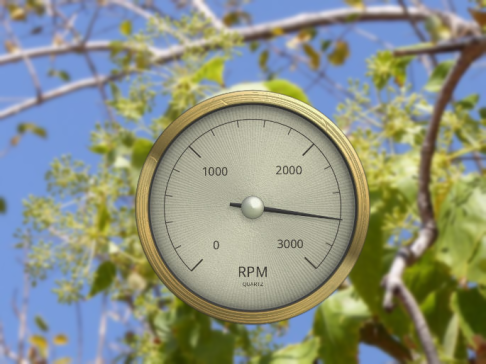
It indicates rpm 2600
